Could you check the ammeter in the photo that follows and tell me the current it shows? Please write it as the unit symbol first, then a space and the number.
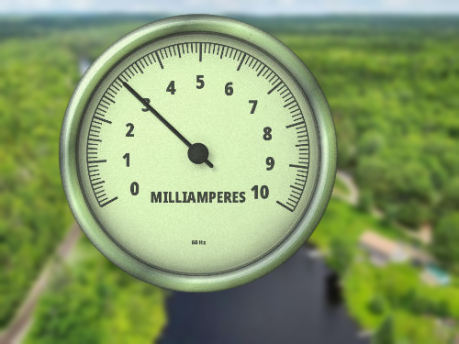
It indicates mA 3
